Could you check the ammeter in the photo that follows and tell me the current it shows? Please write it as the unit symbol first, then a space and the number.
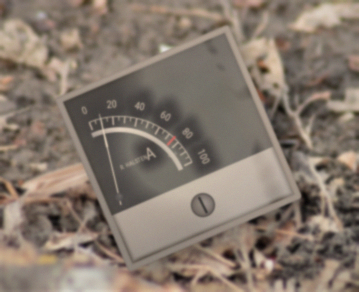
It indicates A 10
